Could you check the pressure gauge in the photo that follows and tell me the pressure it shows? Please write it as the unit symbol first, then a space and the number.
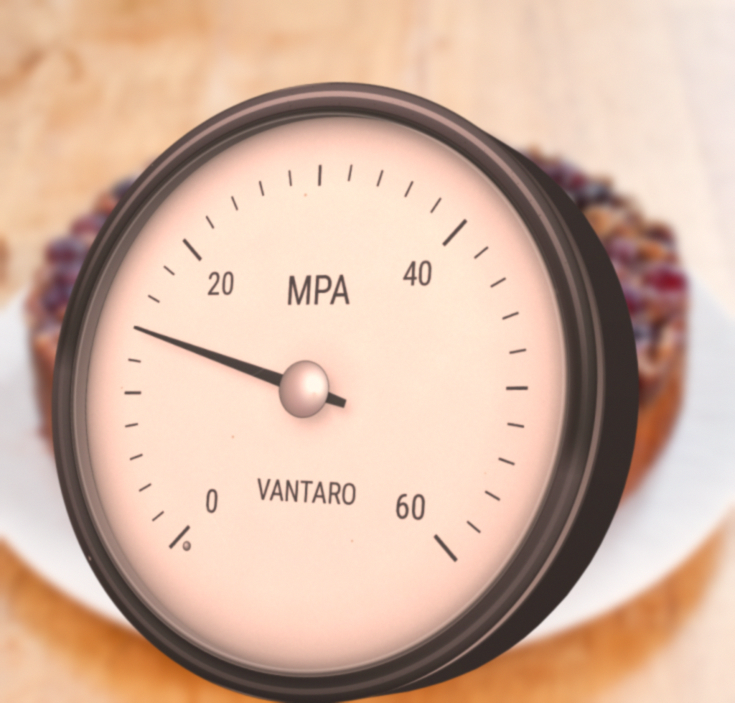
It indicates MPa 14
